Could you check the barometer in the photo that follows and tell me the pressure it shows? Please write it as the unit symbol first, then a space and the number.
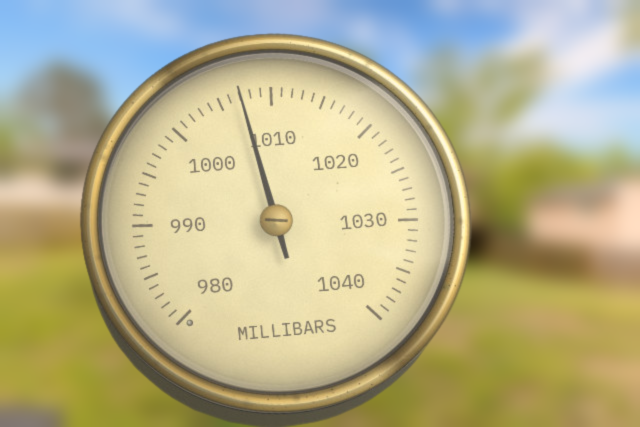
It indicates mbar 1007
